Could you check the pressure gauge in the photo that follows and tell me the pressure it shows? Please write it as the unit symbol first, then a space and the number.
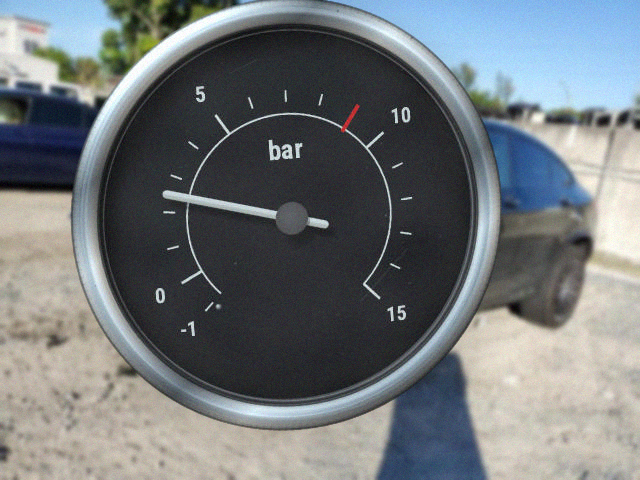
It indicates bar 2.5
